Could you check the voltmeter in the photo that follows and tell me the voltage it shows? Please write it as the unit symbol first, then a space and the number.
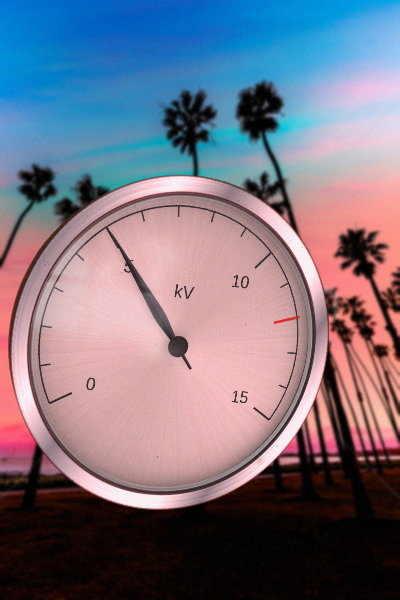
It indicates kV 5
